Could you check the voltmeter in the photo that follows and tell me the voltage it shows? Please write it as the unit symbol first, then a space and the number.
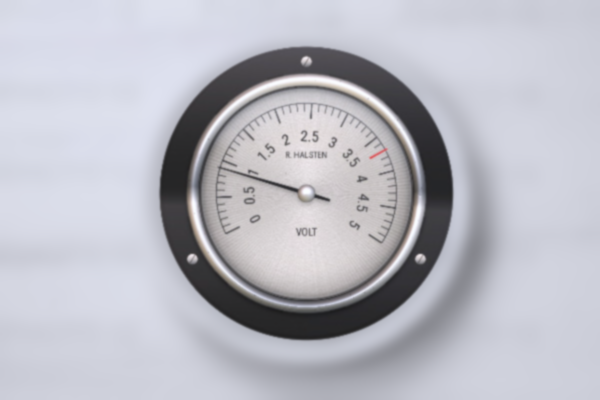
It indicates V 0.9
